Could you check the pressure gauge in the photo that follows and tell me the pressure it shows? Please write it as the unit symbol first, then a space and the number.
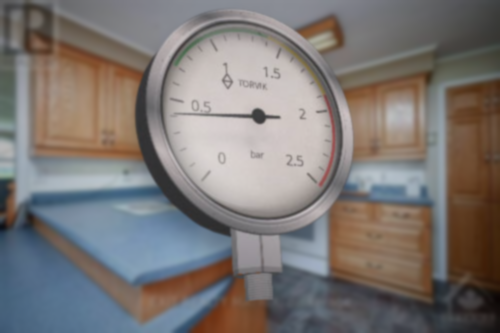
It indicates bar 0.4
